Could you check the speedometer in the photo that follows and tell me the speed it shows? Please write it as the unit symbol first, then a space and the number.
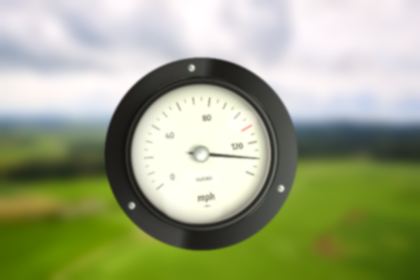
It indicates mph 130
